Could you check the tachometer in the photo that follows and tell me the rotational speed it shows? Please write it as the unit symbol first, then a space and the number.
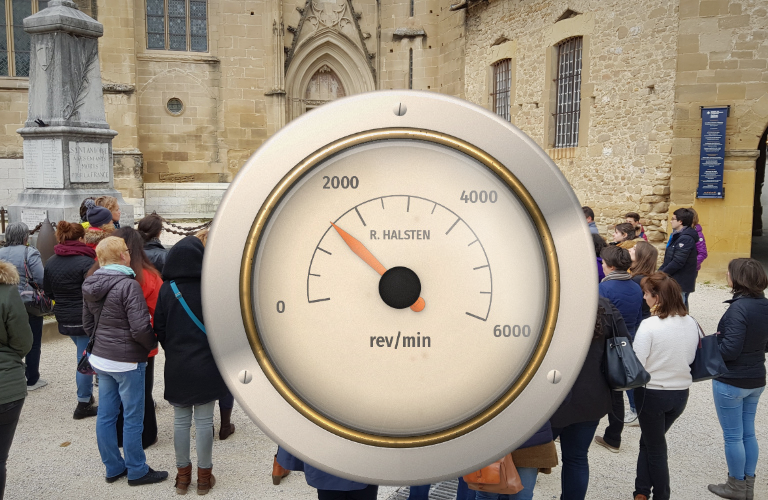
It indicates rpm 1500
